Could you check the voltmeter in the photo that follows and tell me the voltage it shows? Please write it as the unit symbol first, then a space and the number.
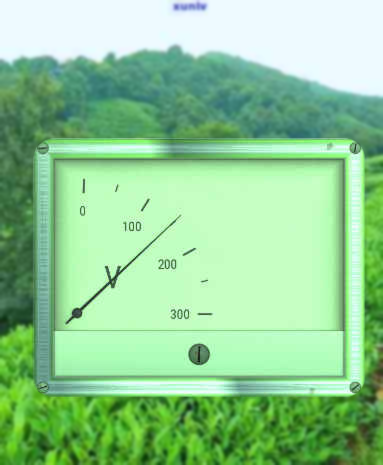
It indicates V 150
